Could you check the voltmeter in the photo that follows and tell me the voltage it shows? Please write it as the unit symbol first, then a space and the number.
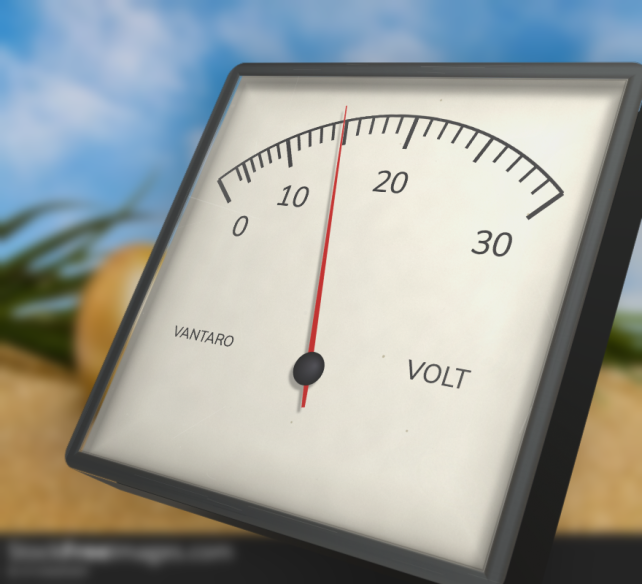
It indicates V 15
